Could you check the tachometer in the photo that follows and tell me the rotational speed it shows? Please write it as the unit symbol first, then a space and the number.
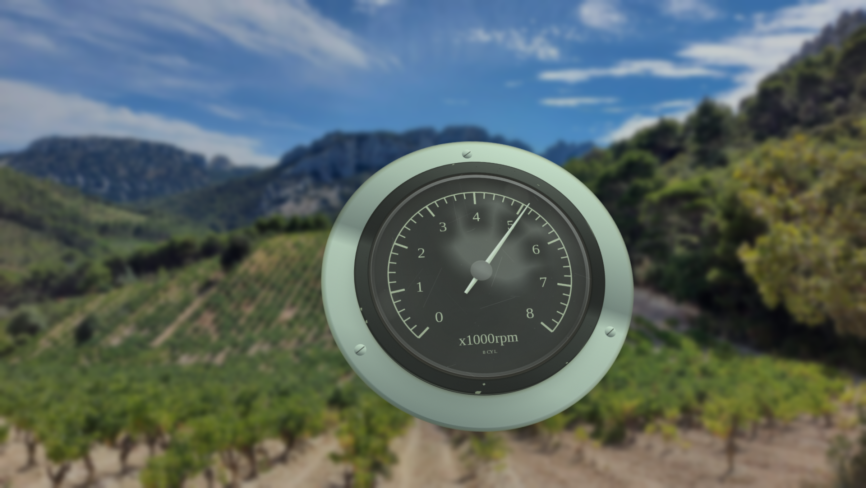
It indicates rpm 5100
